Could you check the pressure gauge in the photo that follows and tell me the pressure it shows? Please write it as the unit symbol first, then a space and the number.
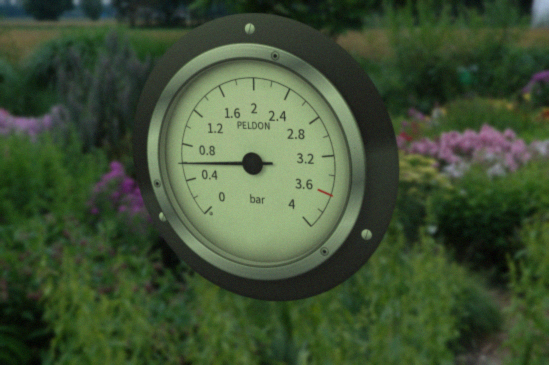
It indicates bar 0.6
